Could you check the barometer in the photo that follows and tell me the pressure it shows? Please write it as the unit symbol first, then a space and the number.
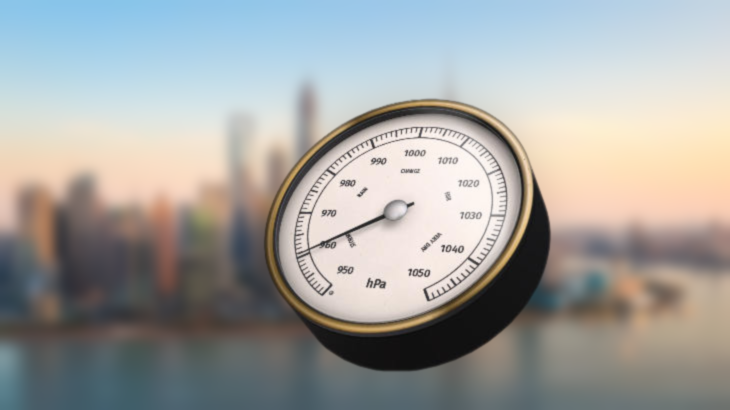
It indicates hPa 960
